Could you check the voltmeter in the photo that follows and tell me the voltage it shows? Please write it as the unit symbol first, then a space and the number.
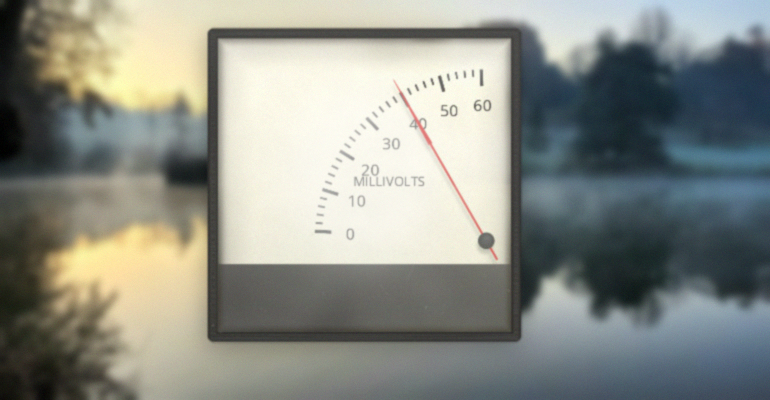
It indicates mV 40
